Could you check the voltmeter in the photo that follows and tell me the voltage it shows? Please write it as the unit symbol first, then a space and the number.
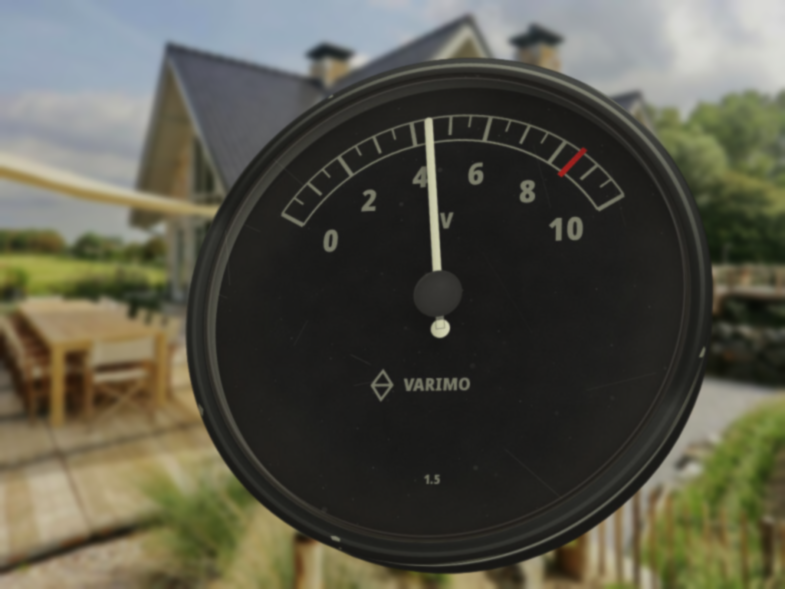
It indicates V 4.5
